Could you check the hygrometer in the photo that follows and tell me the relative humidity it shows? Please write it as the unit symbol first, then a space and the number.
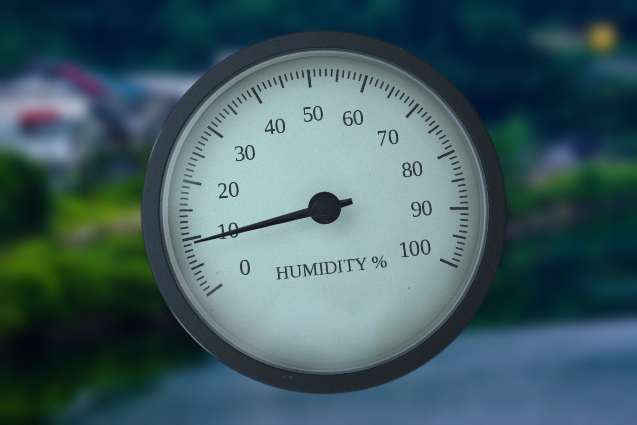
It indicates % 9
